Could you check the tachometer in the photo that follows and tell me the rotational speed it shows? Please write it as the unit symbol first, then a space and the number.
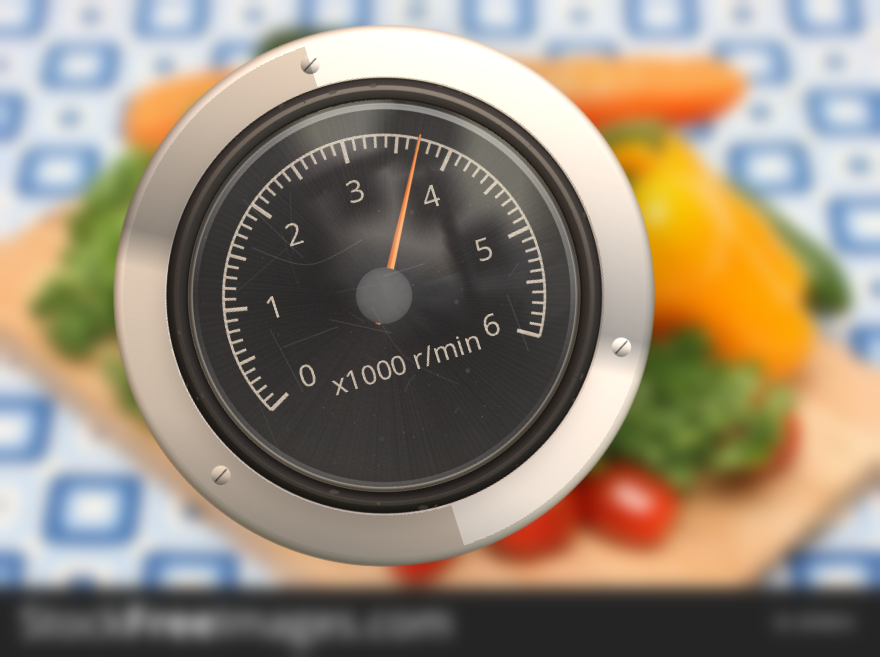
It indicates rpm 3700
